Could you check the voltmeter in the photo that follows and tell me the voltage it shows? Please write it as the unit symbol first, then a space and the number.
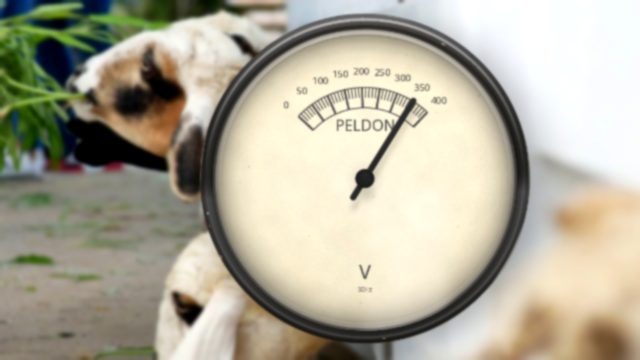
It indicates V 350
